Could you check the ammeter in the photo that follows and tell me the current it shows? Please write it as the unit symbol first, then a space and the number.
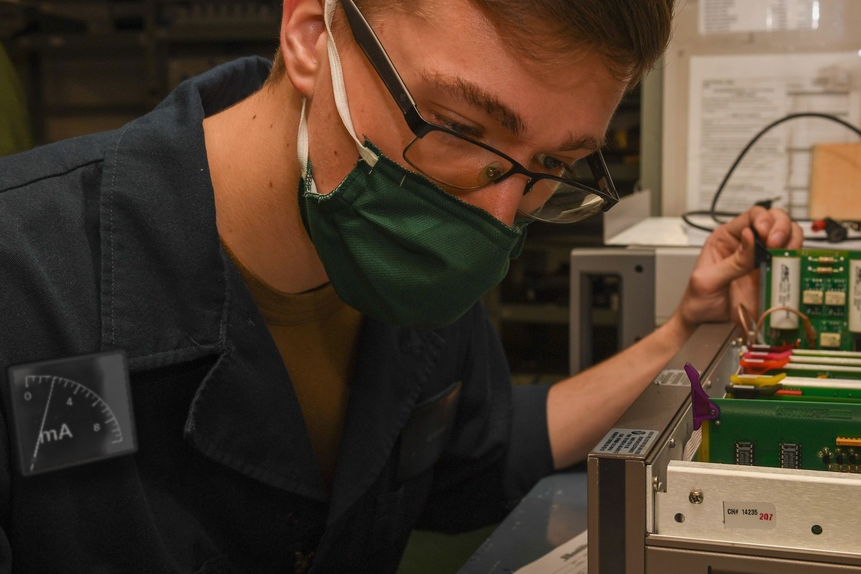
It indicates mA 2
